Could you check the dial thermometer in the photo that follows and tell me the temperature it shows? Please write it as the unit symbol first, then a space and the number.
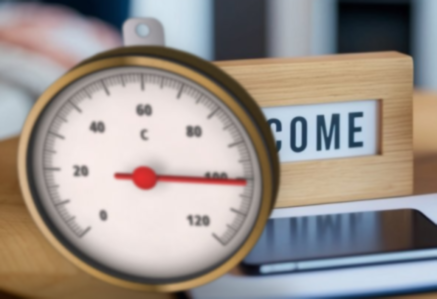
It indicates °C 100
